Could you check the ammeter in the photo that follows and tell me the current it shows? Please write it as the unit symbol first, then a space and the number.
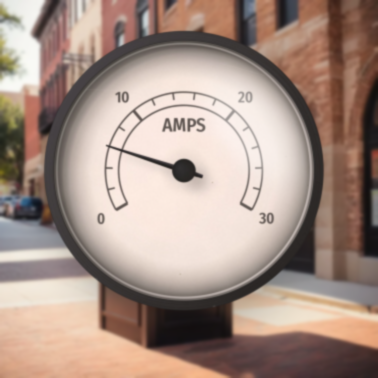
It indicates A 6
